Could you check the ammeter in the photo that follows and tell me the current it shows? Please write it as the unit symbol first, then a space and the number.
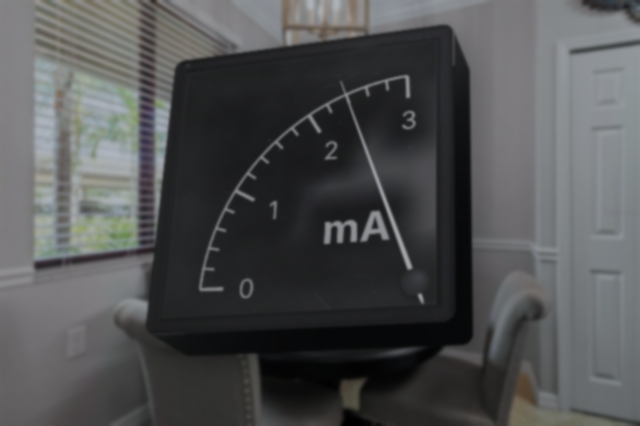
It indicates mA 2.4
